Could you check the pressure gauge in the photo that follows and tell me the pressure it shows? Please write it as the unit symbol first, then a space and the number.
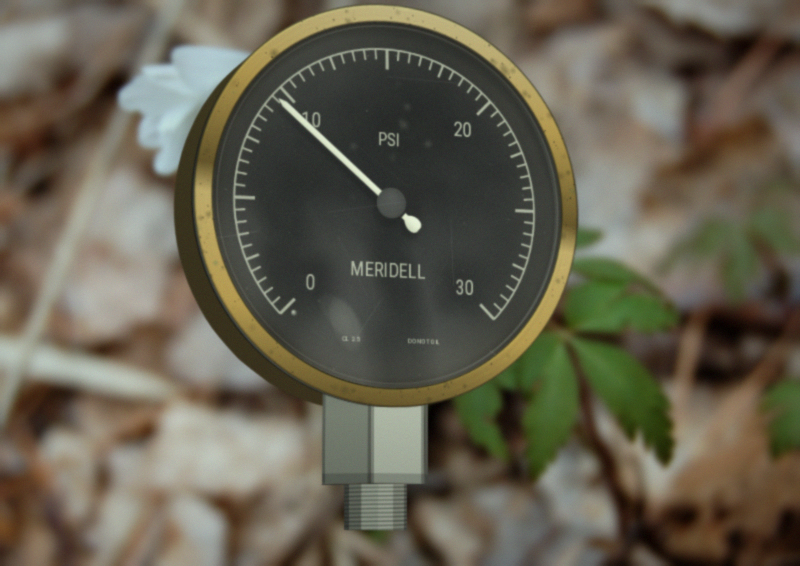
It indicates psi 9.5
